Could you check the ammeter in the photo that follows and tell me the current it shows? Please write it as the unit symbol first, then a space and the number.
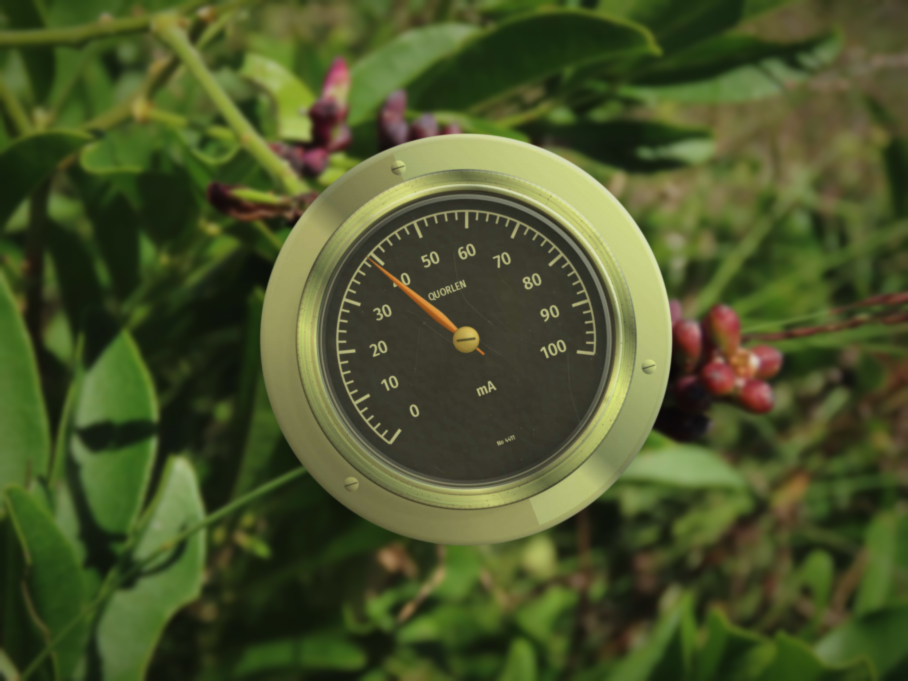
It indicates mA 39
